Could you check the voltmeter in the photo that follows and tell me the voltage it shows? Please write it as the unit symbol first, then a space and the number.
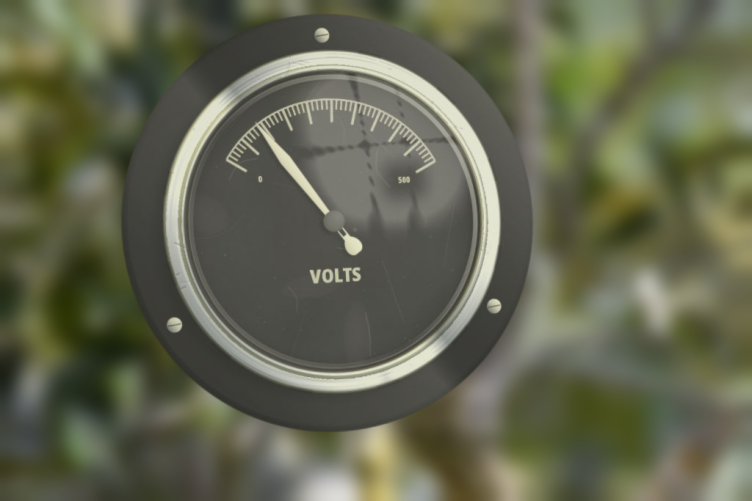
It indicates V 90
